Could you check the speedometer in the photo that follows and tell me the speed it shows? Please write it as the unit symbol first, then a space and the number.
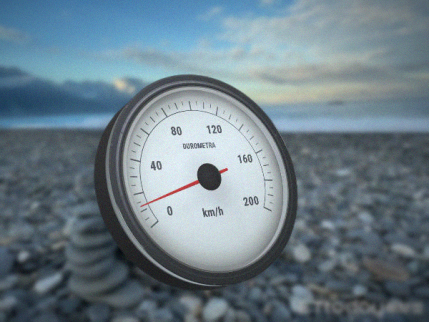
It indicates km/h 12.5
